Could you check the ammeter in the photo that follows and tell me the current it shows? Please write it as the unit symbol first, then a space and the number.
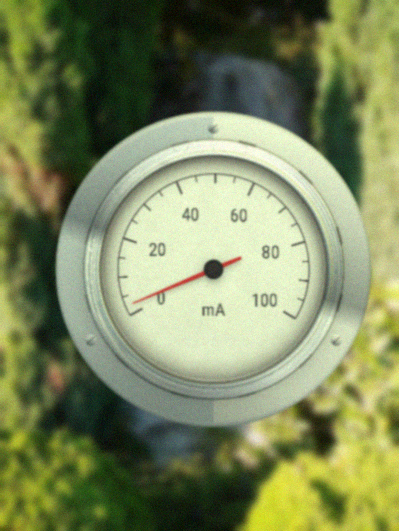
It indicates mA 2.5
